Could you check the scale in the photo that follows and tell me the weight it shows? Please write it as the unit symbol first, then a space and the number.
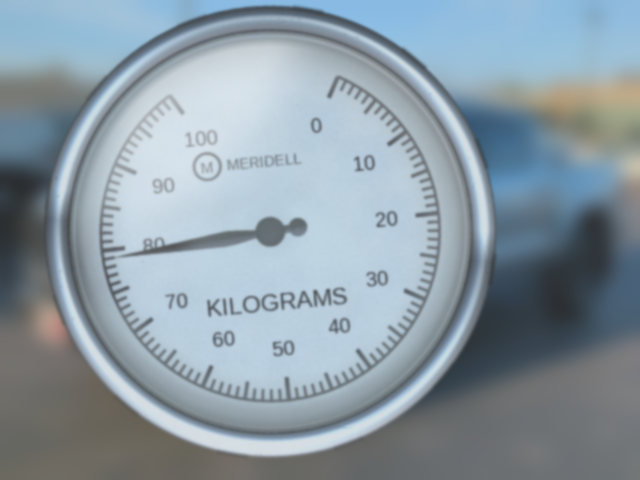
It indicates kg 79
